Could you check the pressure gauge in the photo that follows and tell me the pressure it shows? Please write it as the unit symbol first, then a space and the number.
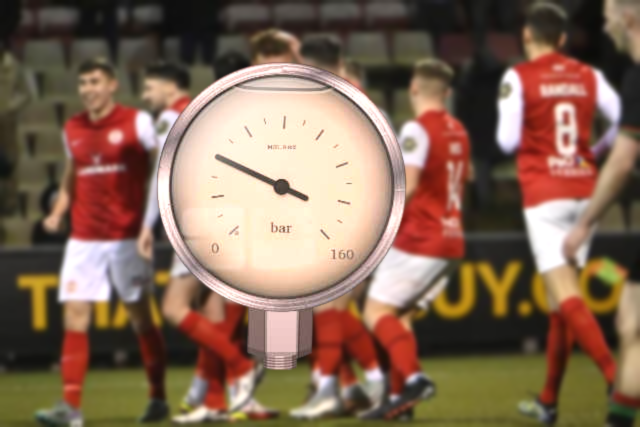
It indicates bar 40
